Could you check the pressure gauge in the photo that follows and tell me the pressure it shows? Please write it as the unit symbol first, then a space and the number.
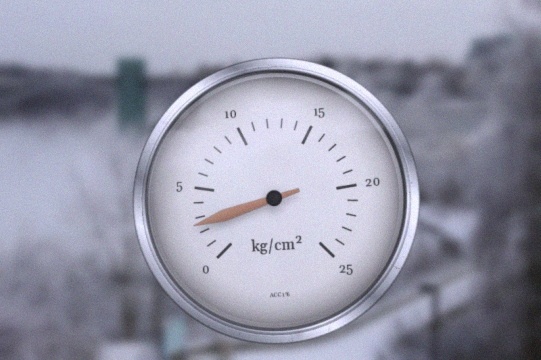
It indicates kg/cm² 2.5
